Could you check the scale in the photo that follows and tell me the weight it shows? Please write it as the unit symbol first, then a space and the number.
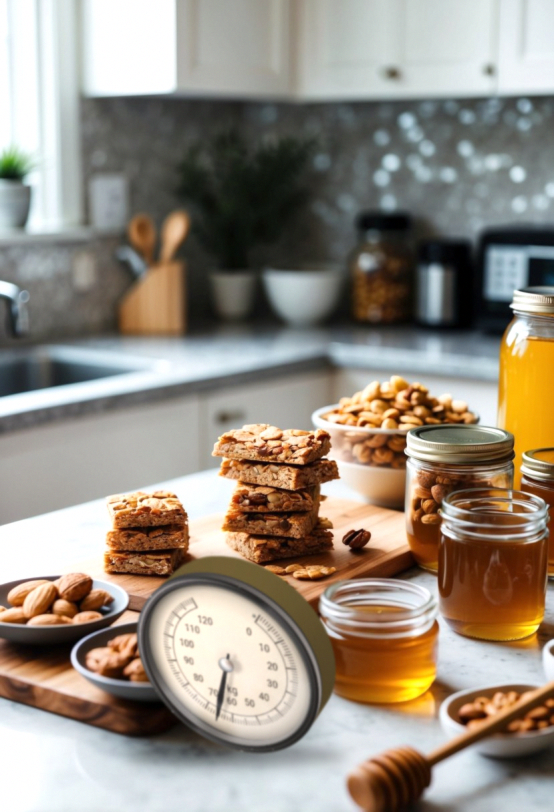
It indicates kg 65
